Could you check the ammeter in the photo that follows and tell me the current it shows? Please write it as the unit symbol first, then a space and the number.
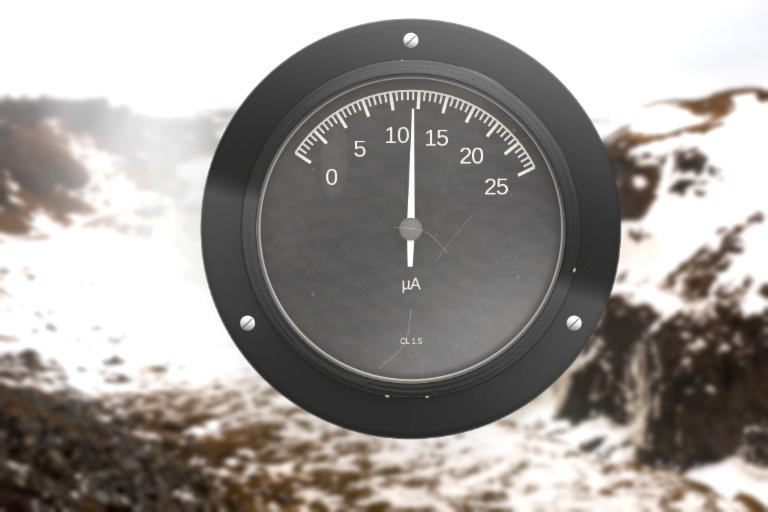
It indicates µA 12
